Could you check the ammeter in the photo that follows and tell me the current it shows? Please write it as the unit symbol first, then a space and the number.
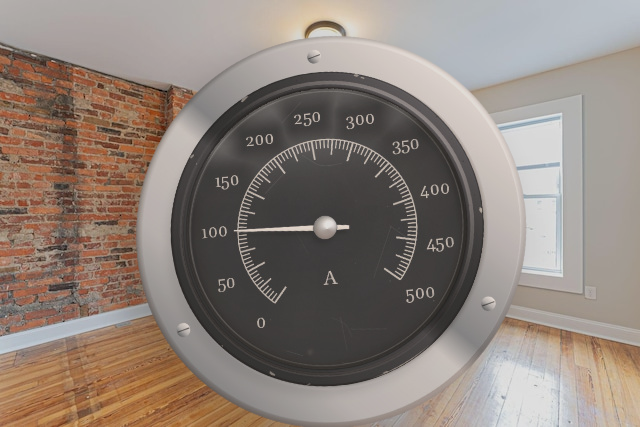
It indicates A 100
